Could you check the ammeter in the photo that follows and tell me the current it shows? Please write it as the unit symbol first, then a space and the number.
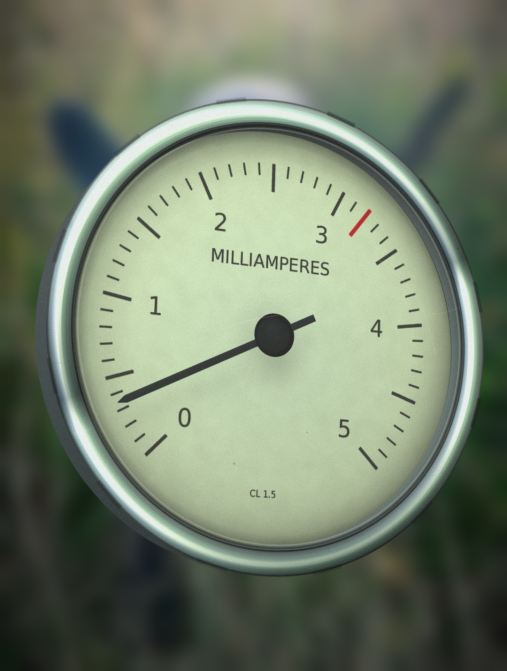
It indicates mA 0.35
